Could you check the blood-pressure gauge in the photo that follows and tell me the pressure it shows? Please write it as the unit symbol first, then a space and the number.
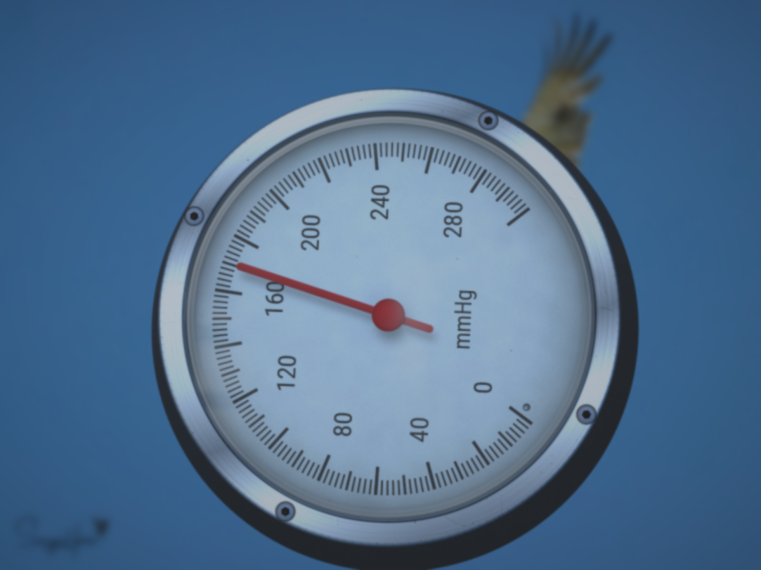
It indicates mmHg 170
